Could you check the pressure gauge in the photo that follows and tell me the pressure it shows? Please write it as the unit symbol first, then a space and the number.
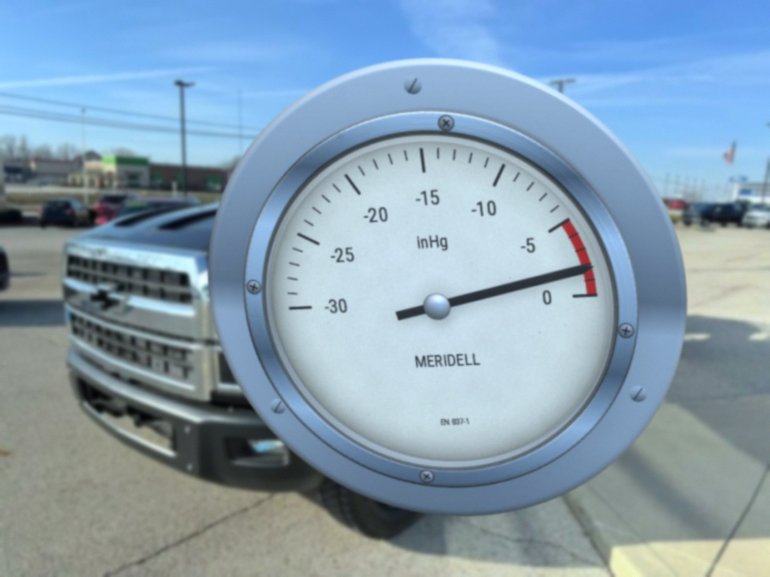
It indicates inHg -2
